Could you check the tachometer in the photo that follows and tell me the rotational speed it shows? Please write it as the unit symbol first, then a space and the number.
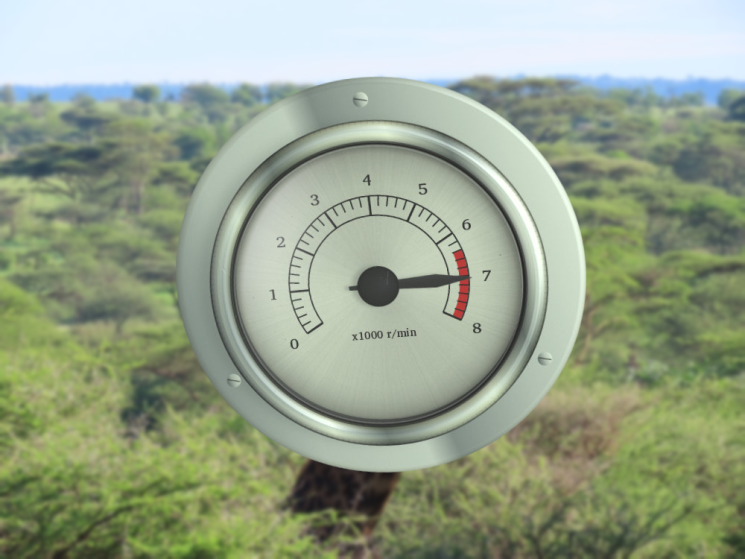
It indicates rpm 7000
